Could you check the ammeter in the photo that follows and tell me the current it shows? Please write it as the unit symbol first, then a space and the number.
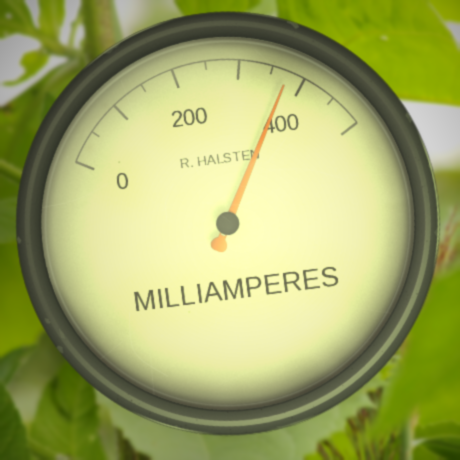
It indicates mA 375
